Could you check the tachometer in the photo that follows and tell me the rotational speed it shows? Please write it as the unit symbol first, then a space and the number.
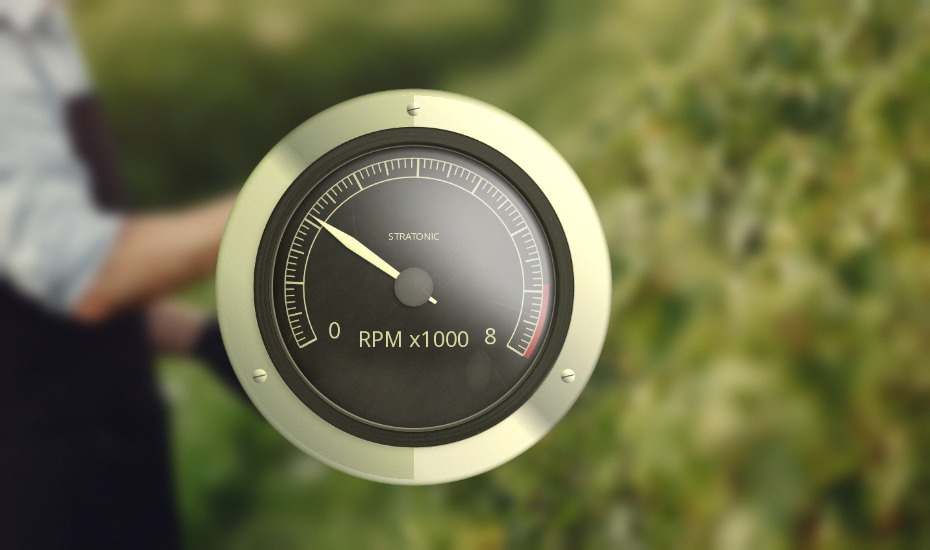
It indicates rpm 2100
